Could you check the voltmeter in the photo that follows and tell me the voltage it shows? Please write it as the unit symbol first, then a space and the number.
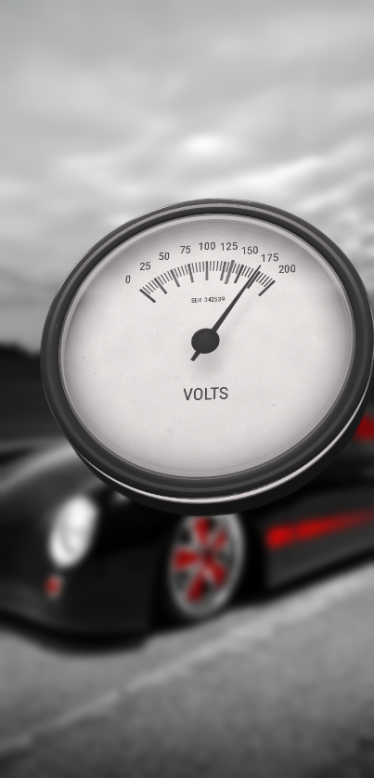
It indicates V 175
